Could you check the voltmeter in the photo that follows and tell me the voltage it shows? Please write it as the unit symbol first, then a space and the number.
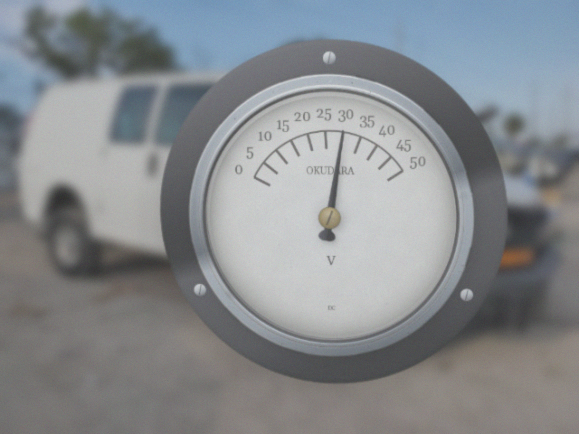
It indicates V 30
